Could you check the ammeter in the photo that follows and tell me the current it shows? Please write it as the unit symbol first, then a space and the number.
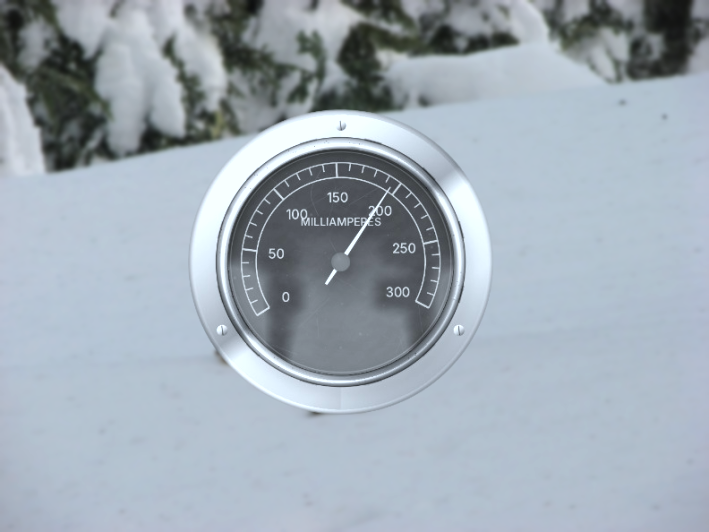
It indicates mA 195
